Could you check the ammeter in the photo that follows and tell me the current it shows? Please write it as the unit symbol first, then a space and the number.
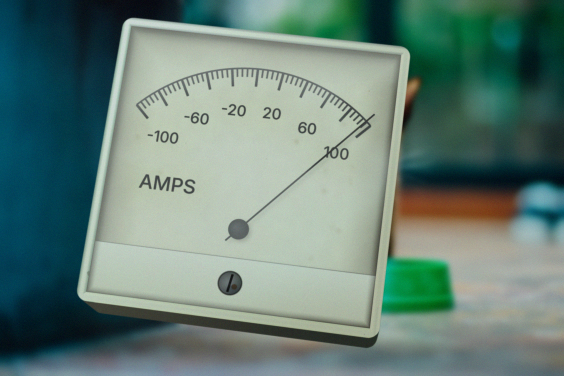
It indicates A 96
